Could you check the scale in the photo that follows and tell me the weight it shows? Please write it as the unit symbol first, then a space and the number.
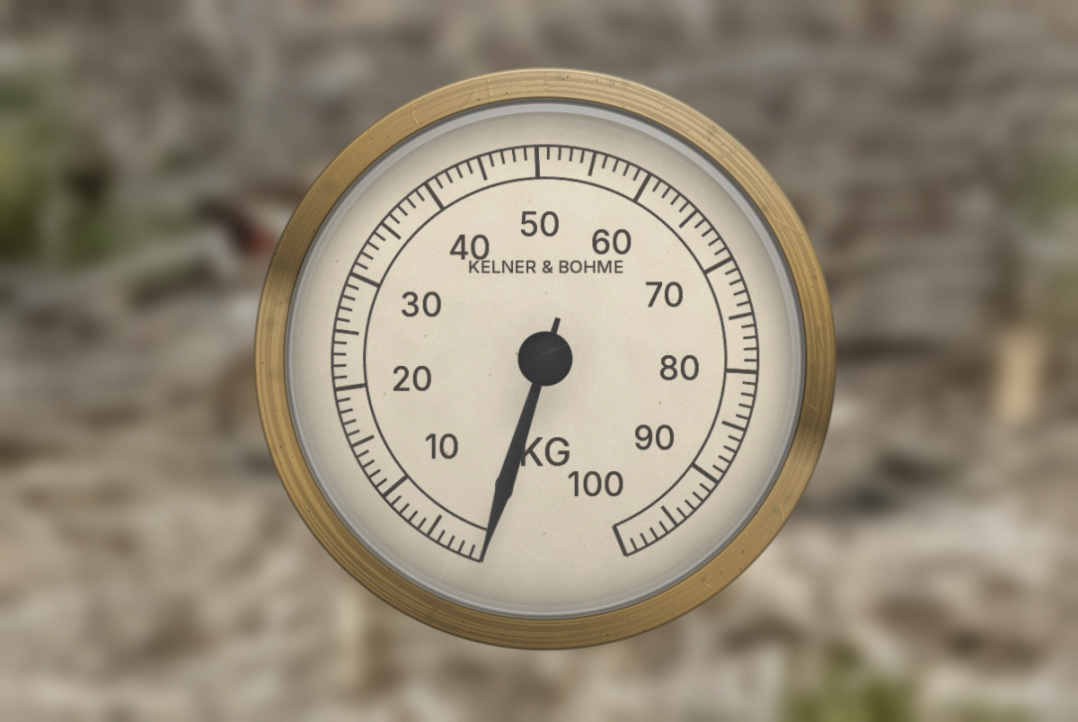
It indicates kg 0
